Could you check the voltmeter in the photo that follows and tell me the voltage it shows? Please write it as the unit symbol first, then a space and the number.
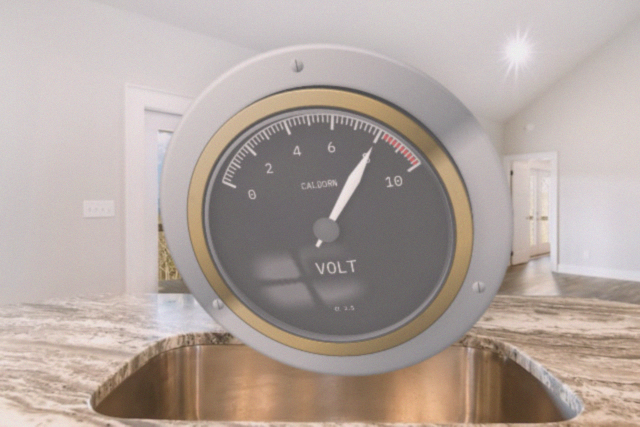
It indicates V 8
